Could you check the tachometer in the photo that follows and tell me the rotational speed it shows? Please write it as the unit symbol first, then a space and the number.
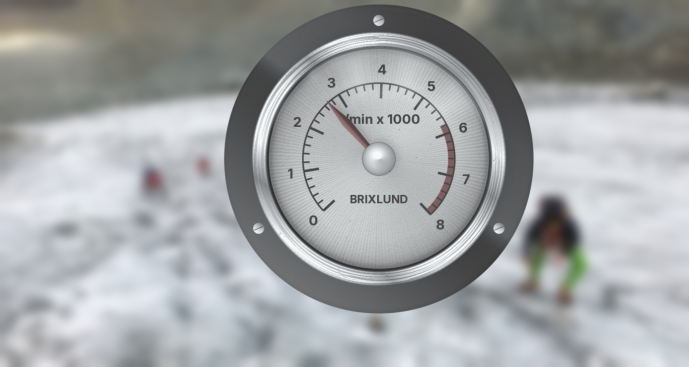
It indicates rpm 2700
